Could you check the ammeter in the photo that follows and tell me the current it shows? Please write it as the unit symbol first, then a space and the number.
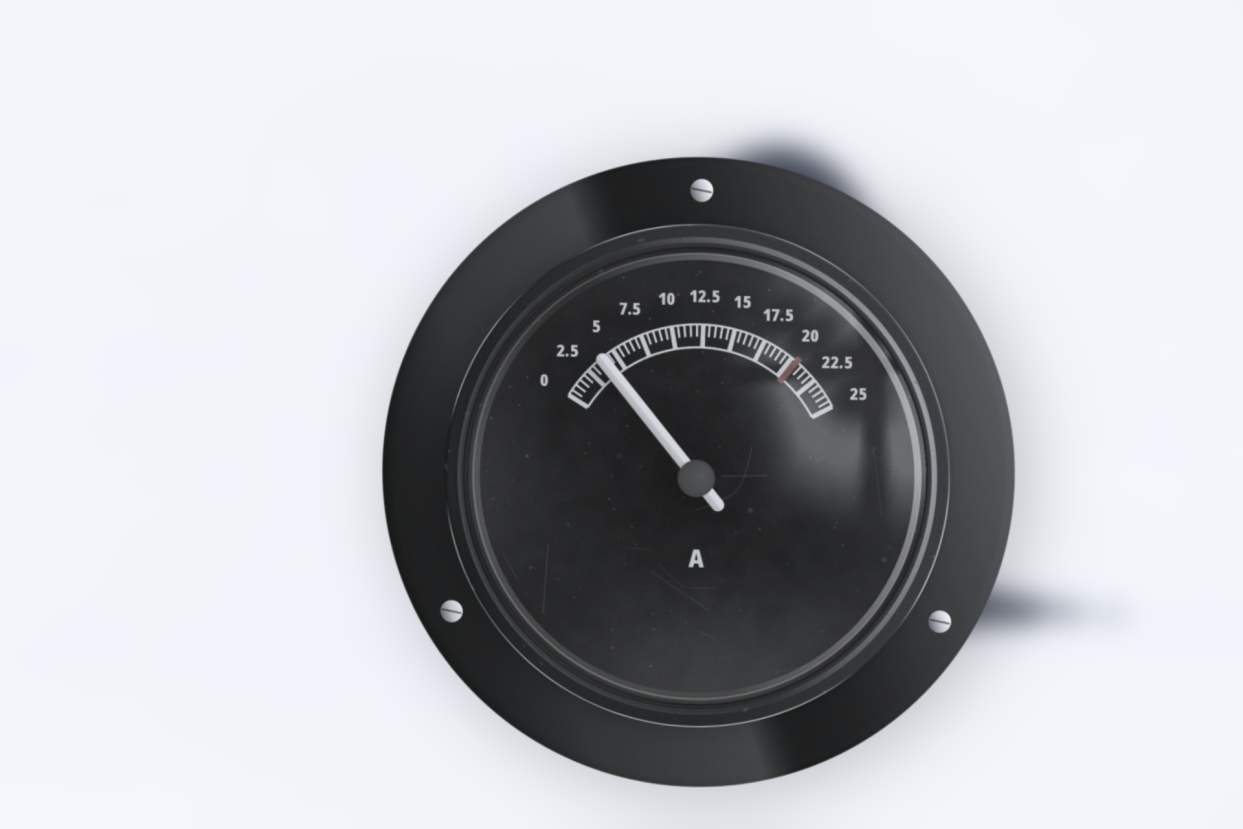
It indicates A 4
